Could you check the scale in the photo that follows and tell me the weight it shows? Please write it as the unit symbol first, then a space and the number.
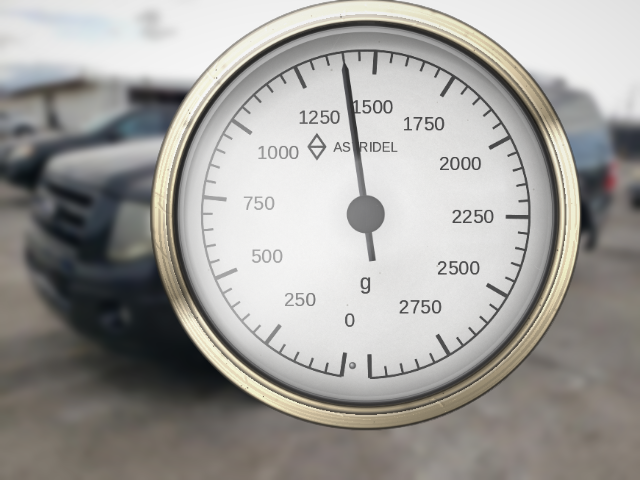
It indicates g 1400
